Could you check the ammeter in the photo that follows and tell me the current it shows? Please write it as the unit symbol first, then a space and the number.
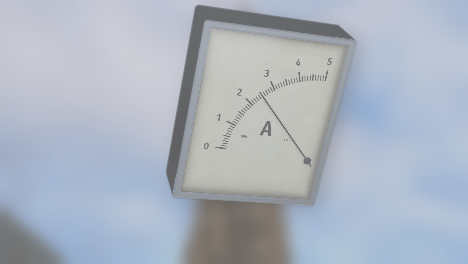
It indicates A 2.5
